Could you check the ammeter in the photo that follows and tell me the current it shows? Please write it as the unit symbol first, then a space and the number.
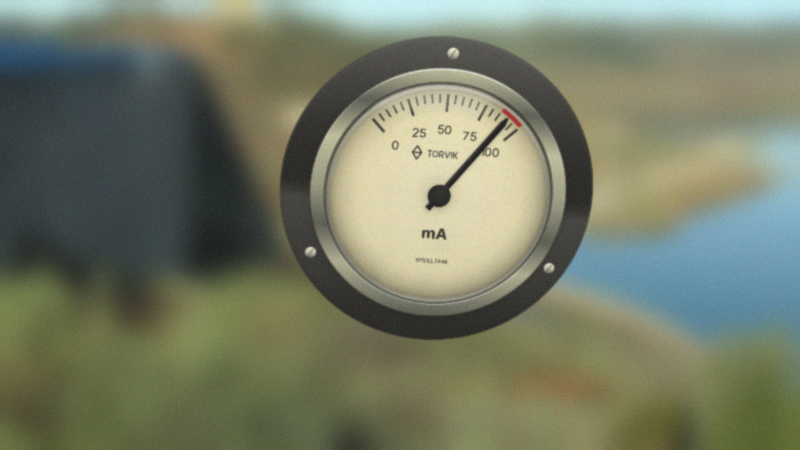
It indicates mA 90
